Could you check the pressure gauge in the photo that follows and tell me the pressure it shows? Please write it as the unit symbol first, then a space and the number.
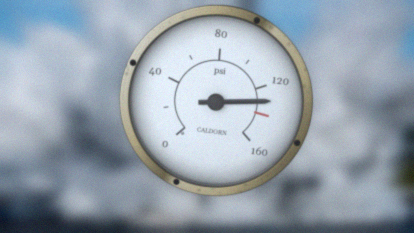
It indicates psi 130
